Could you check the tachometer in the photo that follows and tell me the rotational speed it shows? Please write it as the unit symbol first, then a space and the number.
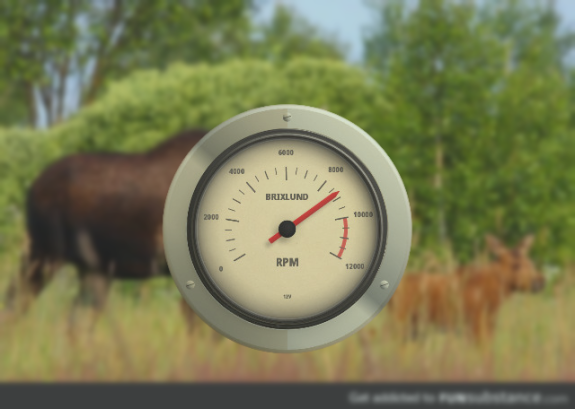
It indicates rpm 8750
